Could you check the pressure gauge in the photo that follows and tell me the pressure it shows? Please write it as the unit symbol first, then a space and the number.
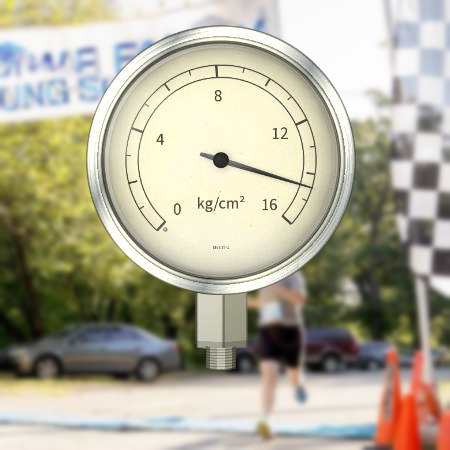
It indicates kg/cm² 14.5
